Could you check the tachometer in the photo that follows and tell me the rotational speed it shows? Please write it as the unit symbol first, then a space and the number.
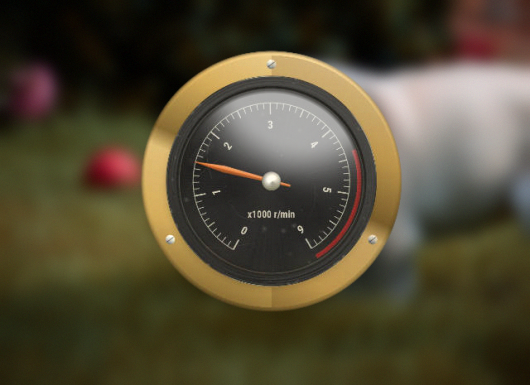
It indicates rpm 1500
